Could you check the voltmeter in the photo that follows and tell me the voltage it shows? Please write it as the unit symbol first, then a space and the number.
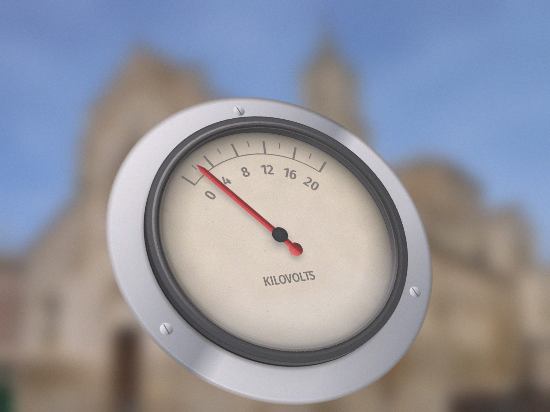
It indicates kV 2
